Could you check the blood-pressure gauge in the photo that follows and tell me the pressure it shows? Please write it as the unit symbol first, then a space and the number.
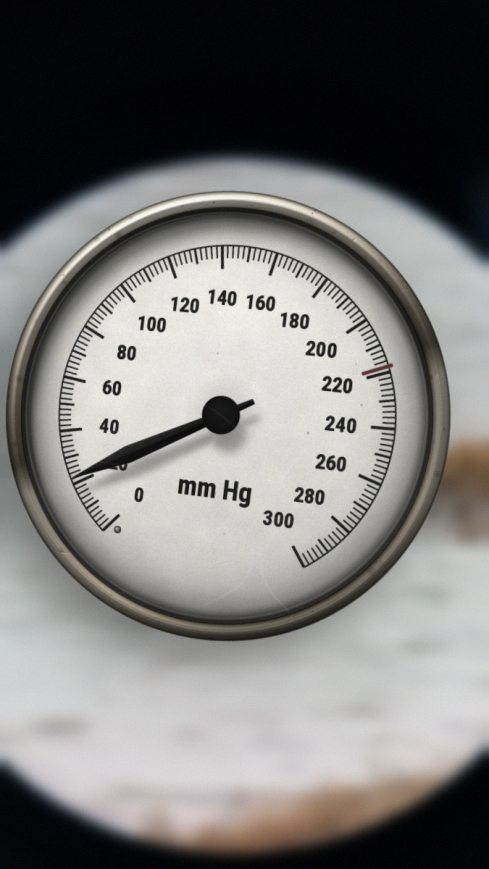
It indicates mmHg 22
